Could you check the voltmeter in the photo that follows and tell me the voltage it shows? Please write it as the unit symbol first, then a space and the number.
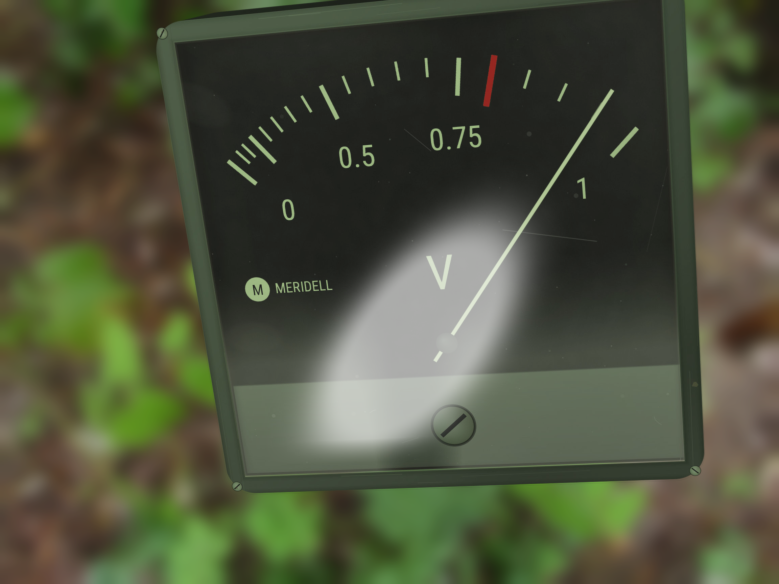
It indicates V 0.95
